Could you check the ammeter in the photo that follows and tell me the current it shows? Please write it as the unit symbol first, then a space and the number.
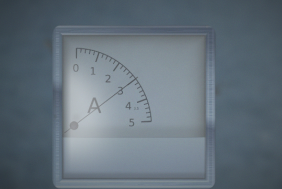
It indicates A 3
